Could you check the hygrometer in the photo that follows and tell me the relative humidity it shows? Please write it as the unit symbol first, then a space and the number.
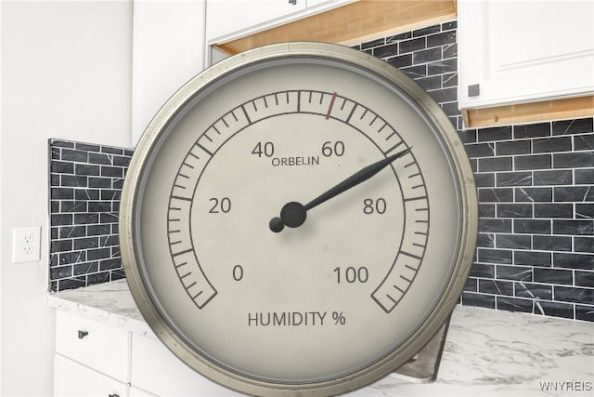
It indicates % 72
